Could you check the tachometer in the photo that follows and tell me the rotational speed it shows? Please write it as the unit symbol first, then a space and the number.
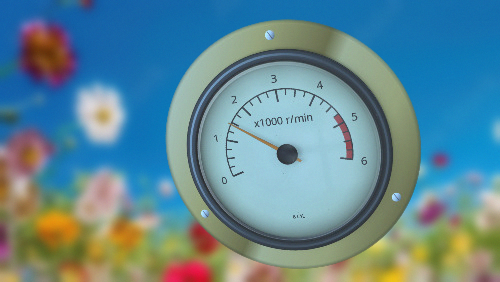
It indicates rpm 1500
